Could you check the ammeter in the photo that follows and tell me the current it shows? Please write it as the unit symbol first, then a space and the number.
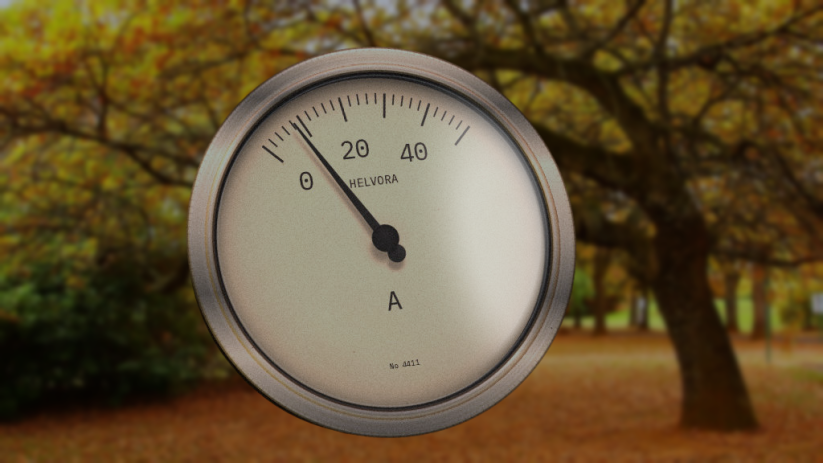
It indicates A 8
